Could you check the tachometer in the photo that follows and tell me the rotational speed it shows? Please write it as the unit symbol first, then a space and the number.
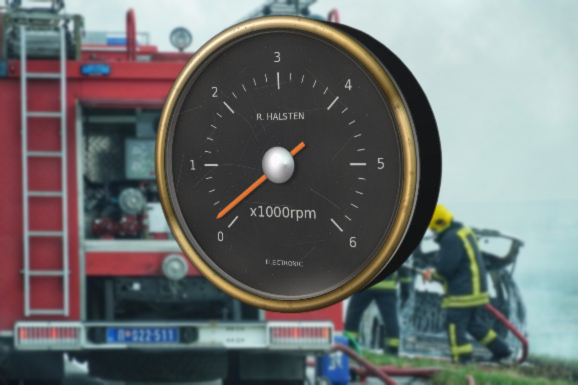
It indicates rpm 200
